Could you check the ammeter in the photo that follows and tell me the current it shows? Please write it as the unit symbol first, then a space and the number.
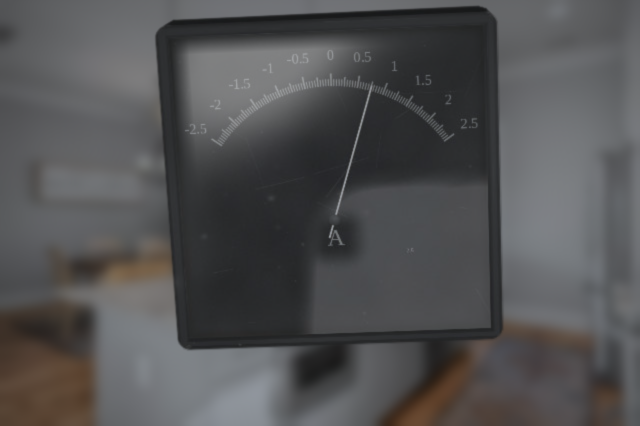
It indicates A 0.75
